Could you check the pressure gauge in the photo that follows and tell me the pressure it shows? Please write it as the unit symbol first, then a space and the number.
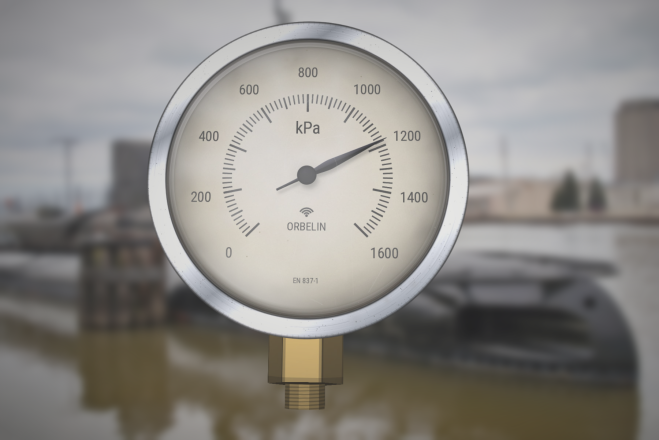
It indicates kPa 1180
